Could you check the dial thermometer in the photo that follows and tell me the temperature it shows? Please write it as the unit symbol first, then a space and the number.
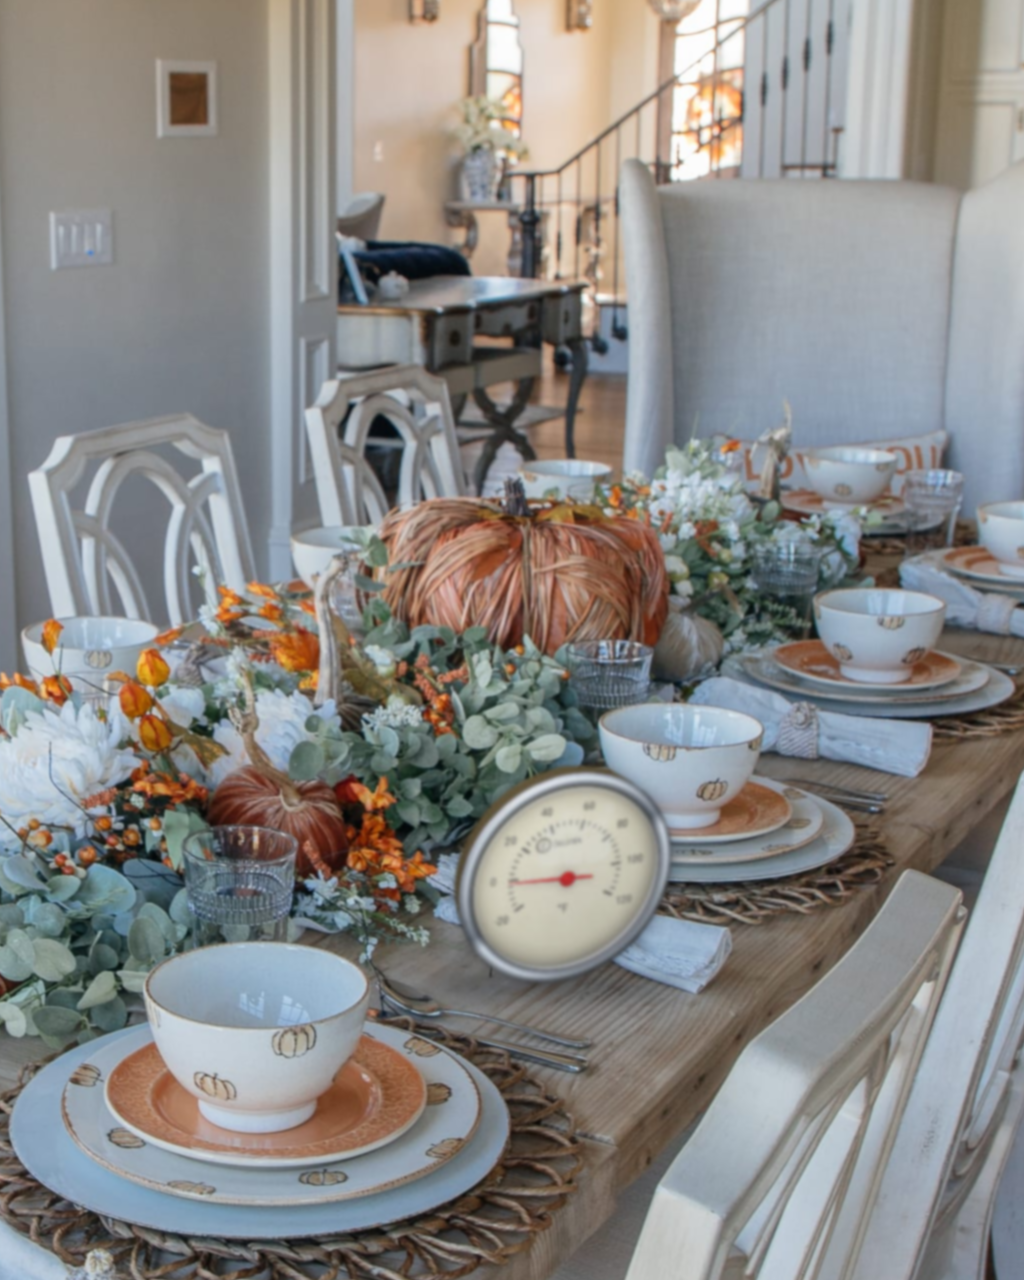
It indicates °F 0
